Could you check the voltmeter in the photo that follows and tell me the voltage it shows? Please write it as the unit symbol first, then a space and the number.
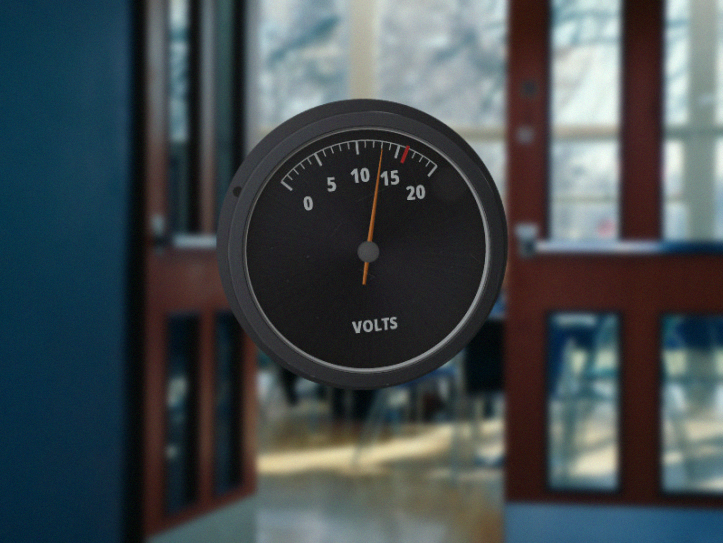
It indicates V 13
